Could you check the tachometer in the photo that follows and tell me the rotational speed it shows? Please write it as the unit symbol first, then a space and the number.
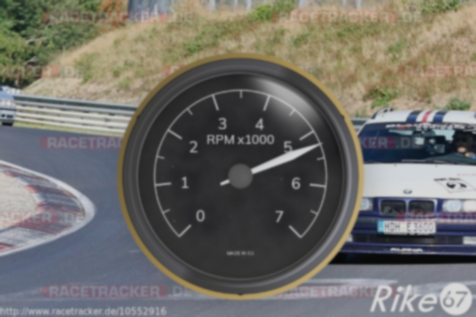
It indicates rpm 5250
